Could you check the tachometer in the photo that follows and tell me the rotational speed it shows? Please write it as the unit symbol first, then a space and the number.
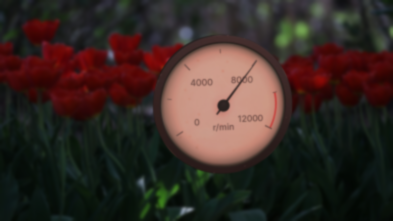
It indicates rpm 8000
